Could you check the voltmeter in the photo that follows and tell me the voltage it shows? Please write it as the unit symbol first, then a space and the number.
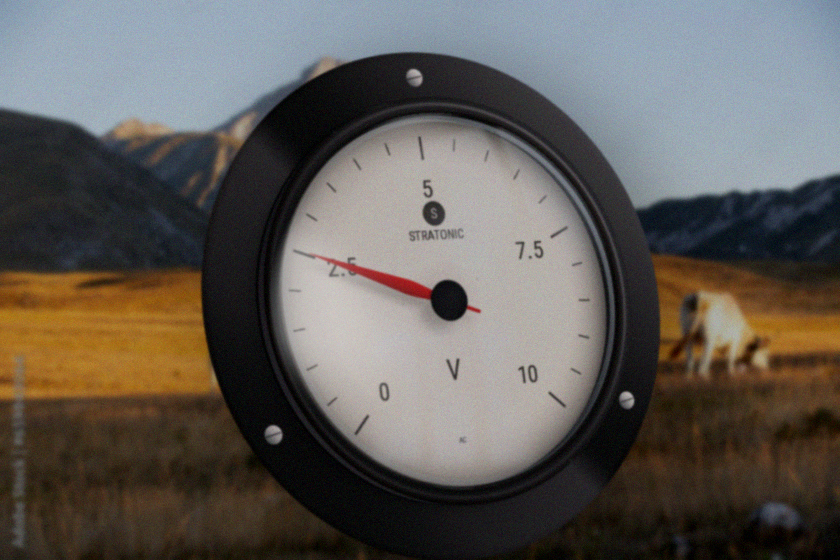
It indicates V 2.5
